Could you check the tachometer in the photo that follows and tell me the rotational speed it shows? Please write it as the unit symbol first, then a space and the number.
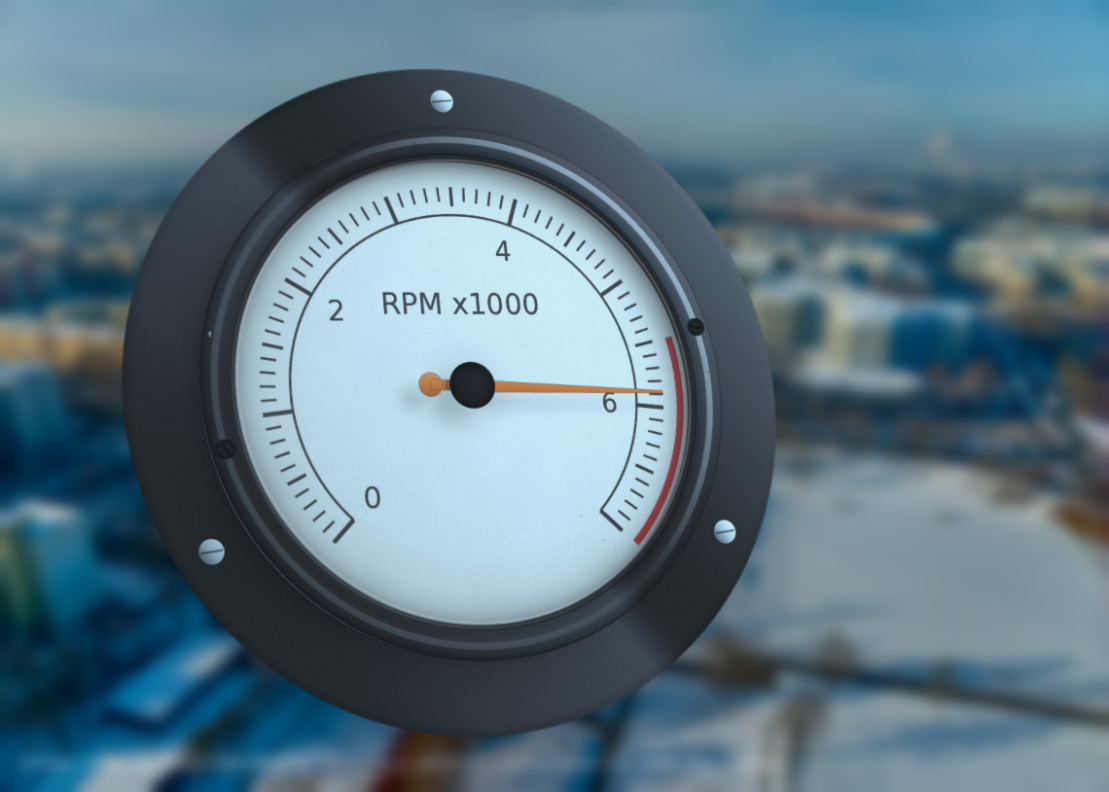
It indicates rpm 5900
